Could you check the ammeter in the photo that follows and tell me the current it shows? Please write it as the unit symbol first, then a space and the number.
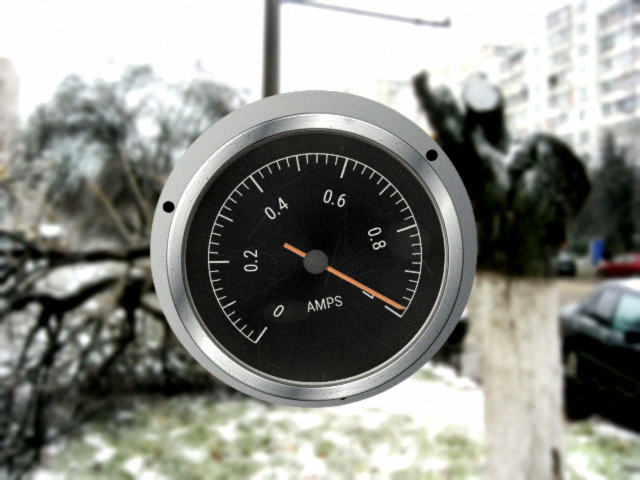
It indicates A 0.98
